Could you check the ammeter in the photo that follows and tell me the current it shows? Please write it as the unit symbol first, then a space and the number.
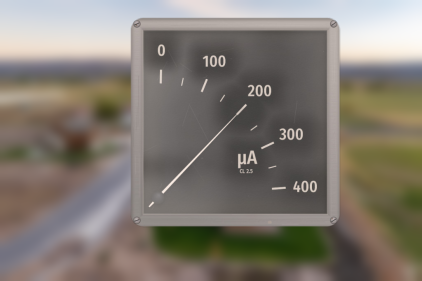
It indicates µA 200
